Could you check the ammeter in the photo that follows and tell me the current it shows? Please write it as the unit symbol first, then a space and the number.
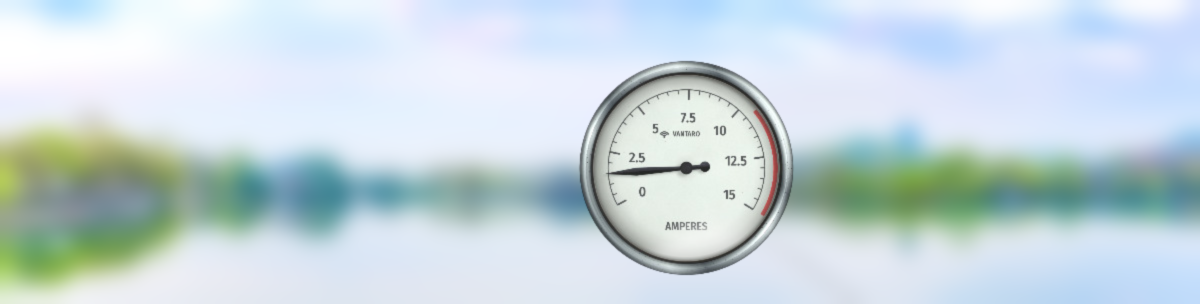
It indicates A 1.5
